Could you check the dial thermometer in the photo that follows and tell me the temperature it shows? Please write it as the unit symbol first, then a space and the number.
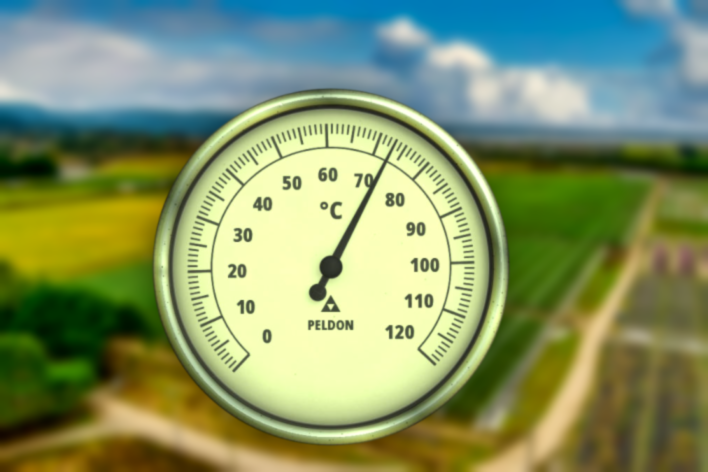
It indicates °C 73
